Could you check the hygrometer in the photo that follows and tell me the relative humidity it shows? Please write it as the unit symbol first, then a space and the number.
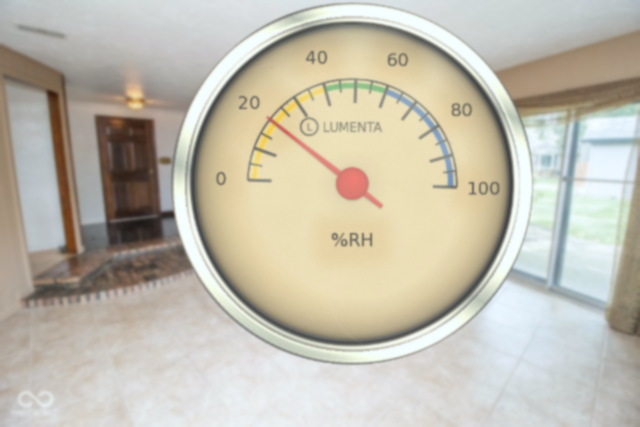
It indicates % 20
